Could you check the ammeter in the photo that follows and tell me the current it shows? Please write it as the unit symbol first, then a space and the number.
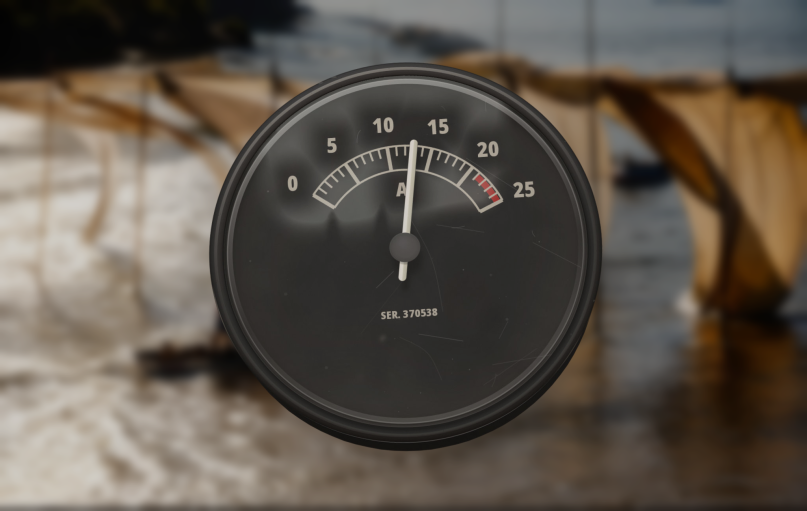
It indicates A 13
